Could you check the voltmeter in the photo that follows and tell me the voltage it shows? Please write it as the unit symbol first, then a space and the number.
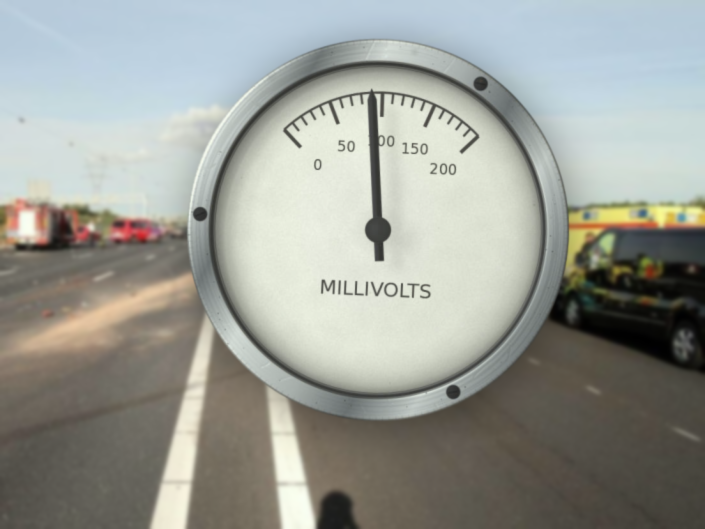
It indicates mV 90
